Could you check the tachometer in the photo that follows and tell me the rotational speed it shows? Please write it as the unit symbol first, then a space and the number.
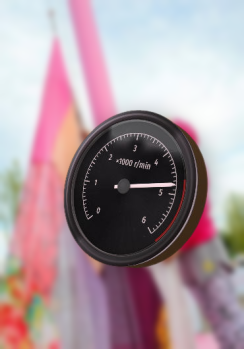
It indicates rpm 4800
